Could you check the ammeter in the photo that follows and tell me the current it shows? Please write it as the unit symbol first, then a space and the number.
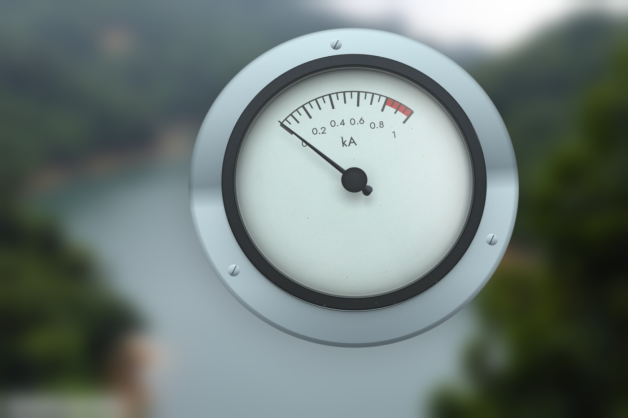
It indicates kA 0
